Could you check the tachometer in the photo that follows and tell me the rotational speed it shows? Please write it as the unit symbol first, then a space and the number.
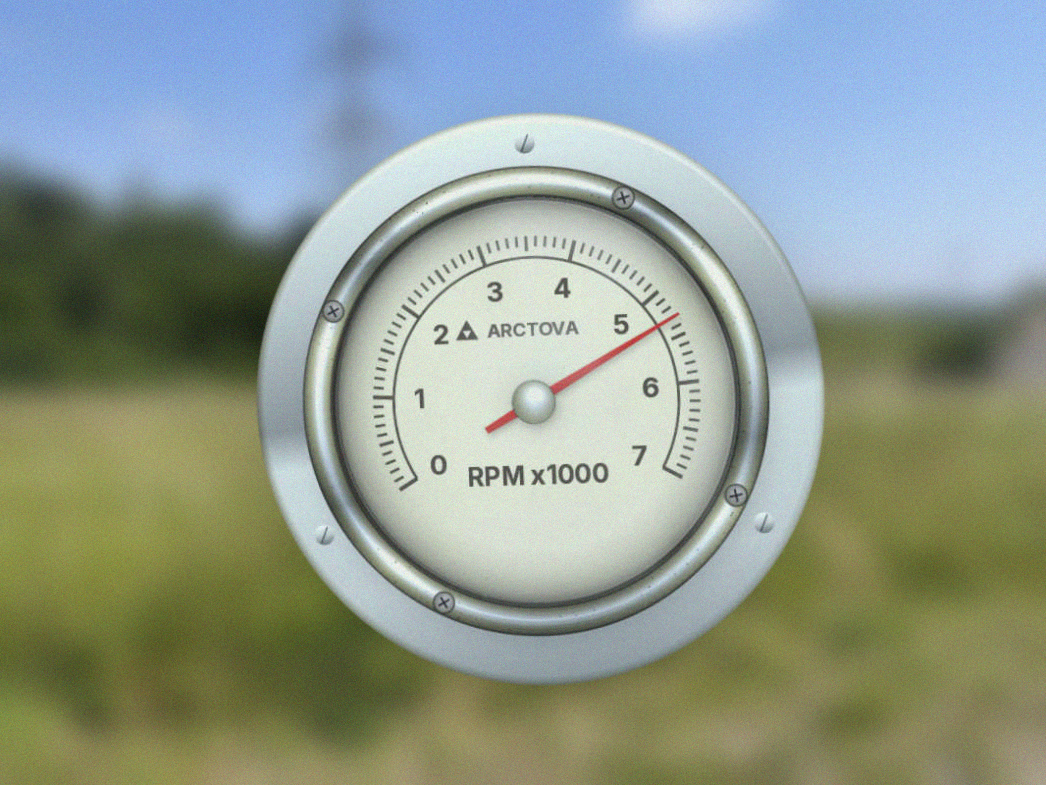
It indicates rpm 5300
